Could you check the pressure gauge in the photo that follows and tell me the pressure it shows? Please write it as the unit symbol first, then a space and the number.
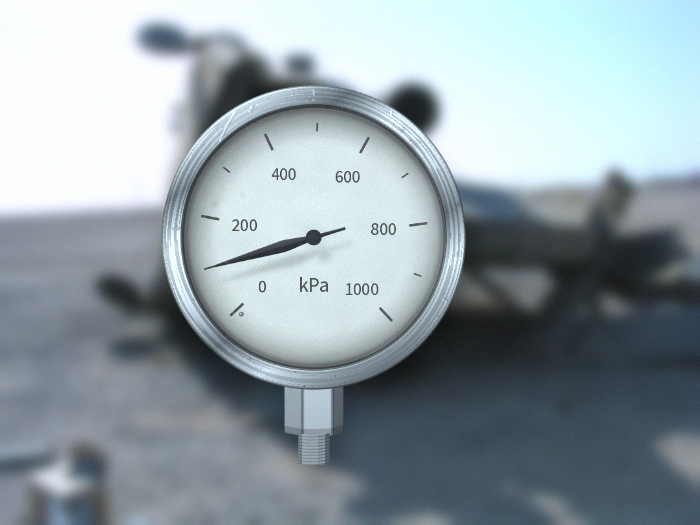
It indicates kPa 100
